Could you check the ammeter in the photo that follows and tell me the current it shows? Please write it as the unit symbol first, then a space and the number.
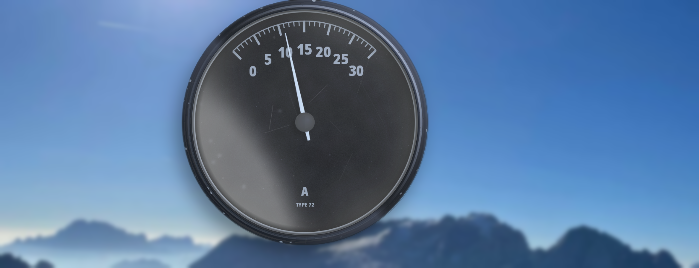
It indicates A 11
